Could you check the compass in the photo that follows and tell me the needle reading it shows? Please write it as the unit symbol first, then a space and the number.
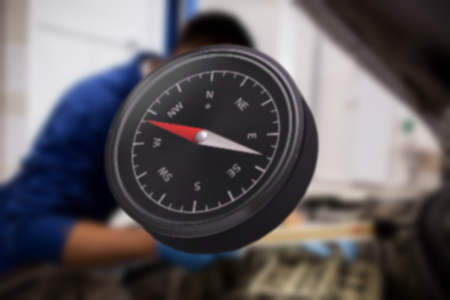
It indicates ° 290
